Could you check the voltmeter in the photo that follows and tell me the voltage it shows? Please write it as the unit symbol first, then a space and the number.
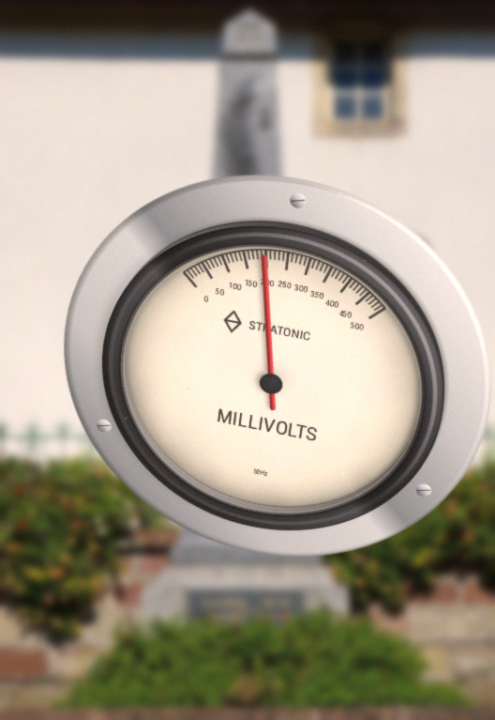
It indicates mV 200
